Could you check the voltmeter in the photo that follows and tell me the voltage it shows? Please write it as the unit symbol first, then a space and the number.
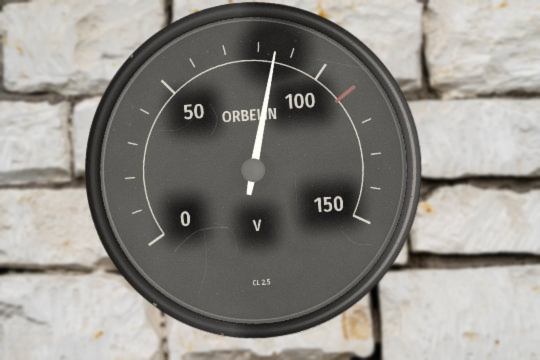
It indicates V 85
